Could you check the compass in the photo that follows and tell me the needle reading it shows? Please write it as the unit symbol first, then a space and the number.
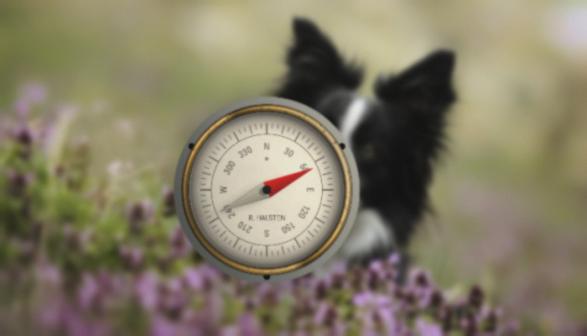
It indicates ° 65
